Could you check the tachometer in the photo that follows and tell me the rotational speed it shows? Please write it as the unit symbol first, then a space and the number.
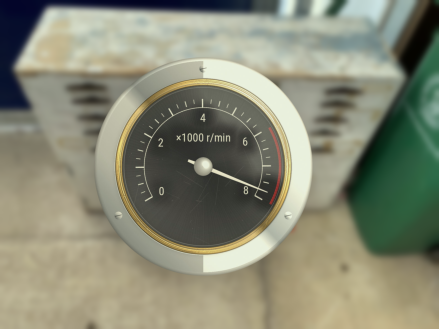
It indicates rpm 7750
